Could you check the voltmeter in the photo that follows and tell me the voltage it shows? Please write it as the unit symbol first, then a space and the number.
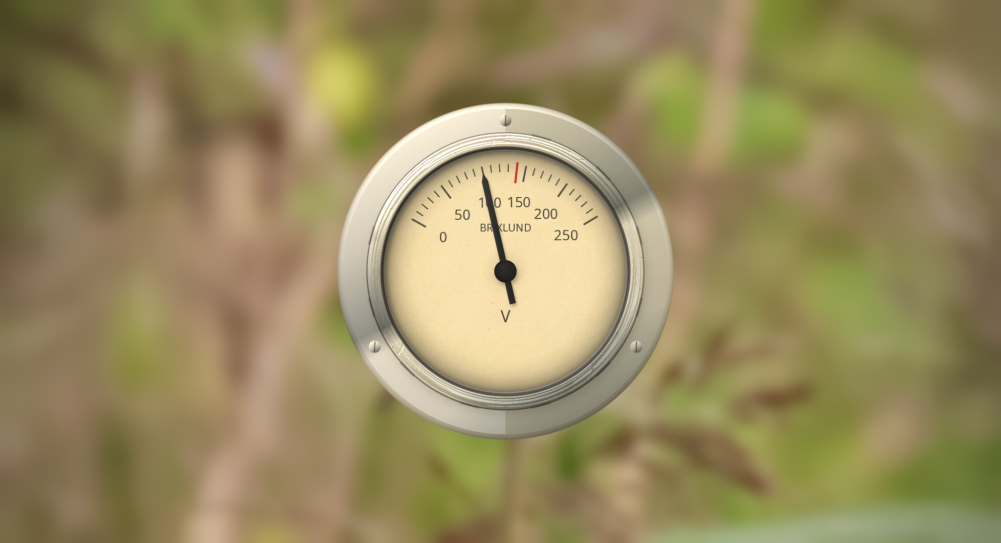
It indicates V 100
